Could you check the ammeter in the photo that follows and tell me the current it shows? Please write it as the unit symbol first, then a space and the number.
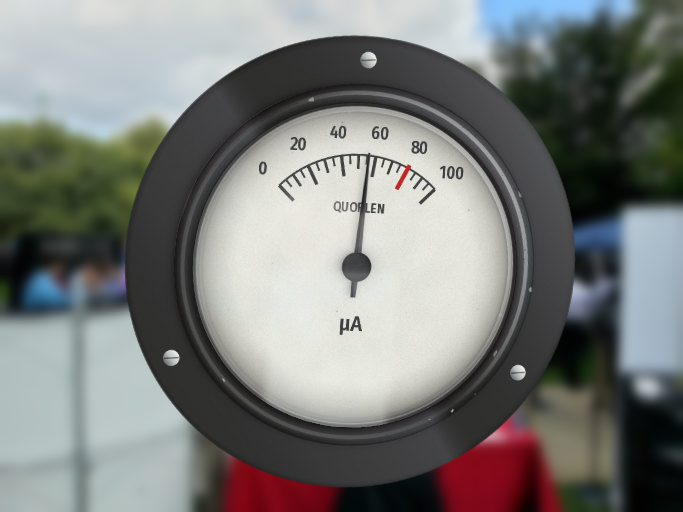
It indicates µA 55
